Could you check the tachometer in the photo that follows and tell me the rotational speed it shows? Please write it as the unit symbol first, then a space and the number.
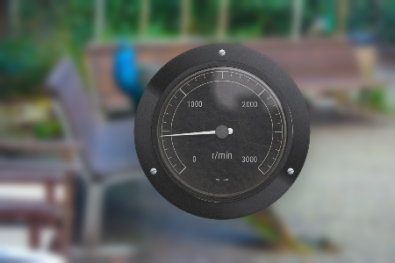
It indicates rpm 450
